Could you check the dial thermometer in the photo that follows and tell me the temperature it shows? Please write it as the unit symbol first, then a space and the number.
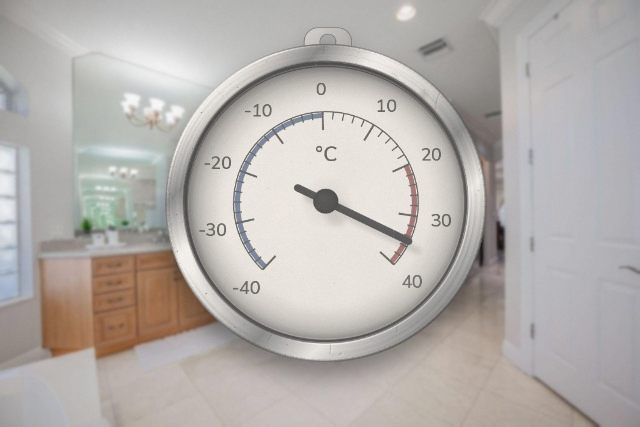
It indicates °C 35
